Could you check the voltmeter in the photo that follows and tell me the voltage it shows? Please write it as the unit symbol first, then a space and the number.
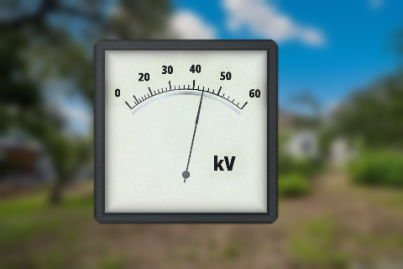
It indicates kV 44
